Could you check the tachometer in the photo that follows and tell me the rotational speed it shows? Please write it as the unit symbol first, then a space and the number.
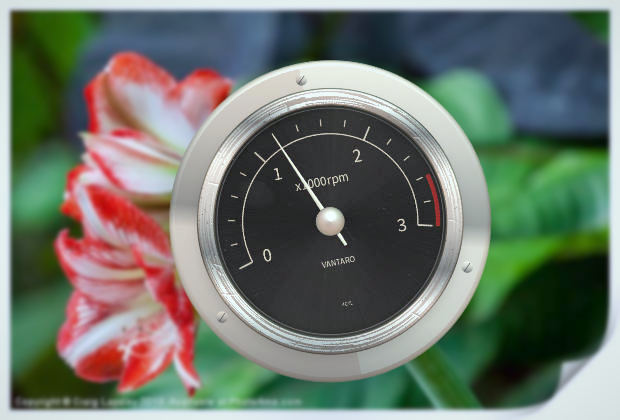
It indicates rpm 1200
